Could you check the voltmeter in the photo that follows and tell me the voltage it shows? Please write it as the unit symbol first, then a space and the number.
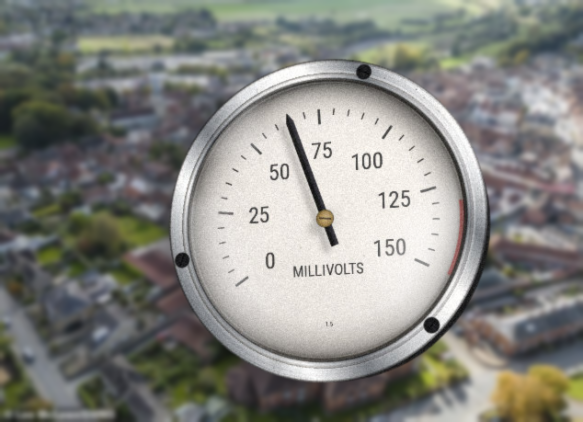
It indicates mV 65
